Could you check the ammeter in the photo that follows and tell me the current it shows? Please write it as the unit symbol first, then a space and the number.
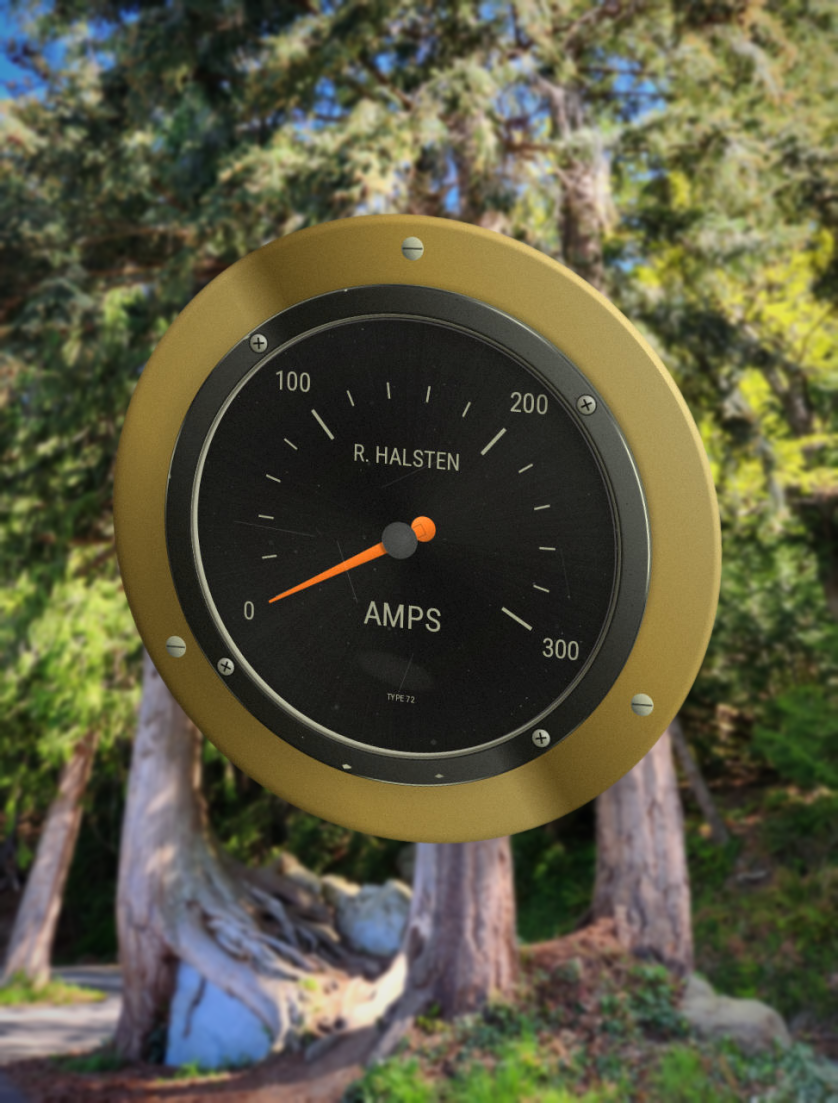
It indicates A 0
